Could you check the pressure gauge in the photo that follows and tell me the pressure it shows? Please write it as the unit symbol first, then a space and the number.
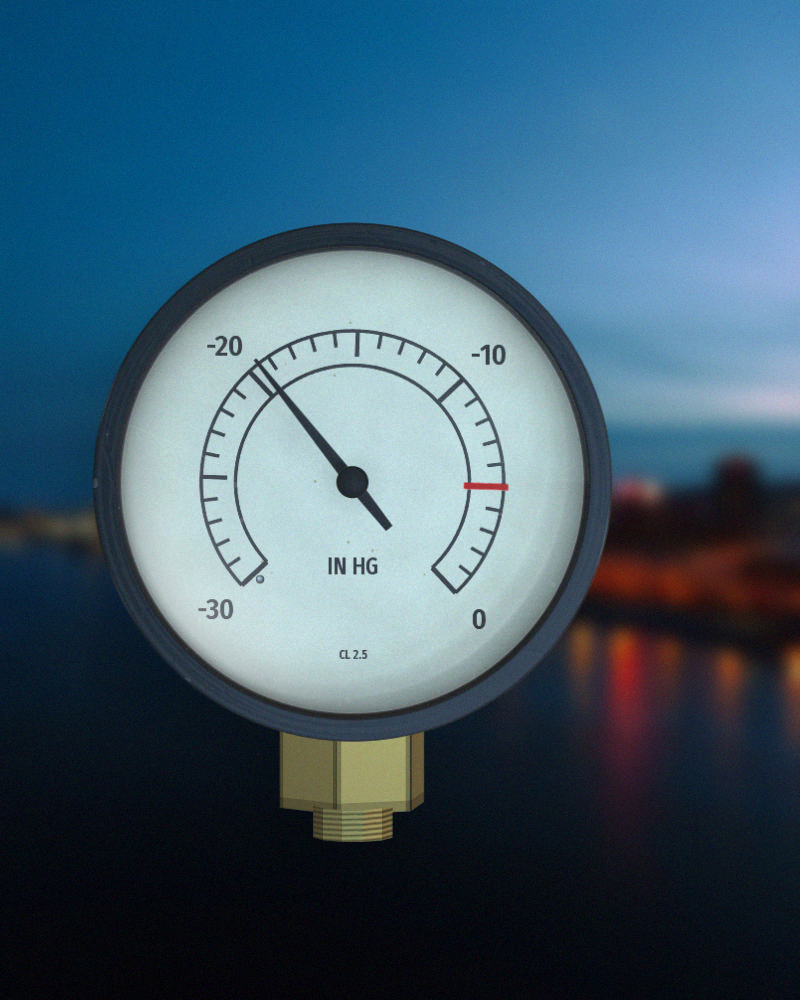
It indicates inHg -19.5
